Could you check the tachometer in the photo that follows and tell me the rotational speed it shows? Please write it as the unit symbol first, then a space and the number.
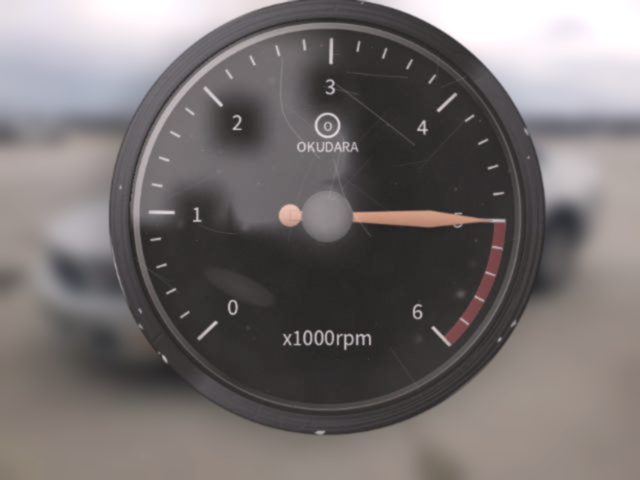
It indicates rpm 5000
